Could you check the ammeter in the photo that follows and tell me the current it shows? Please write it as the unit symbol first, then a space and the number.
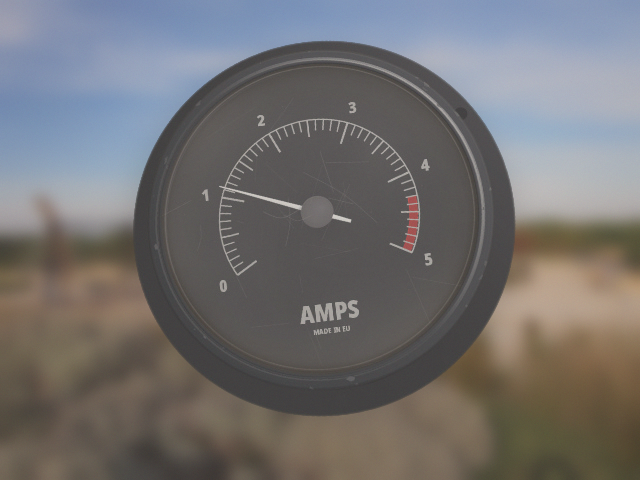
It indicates A 1.1
